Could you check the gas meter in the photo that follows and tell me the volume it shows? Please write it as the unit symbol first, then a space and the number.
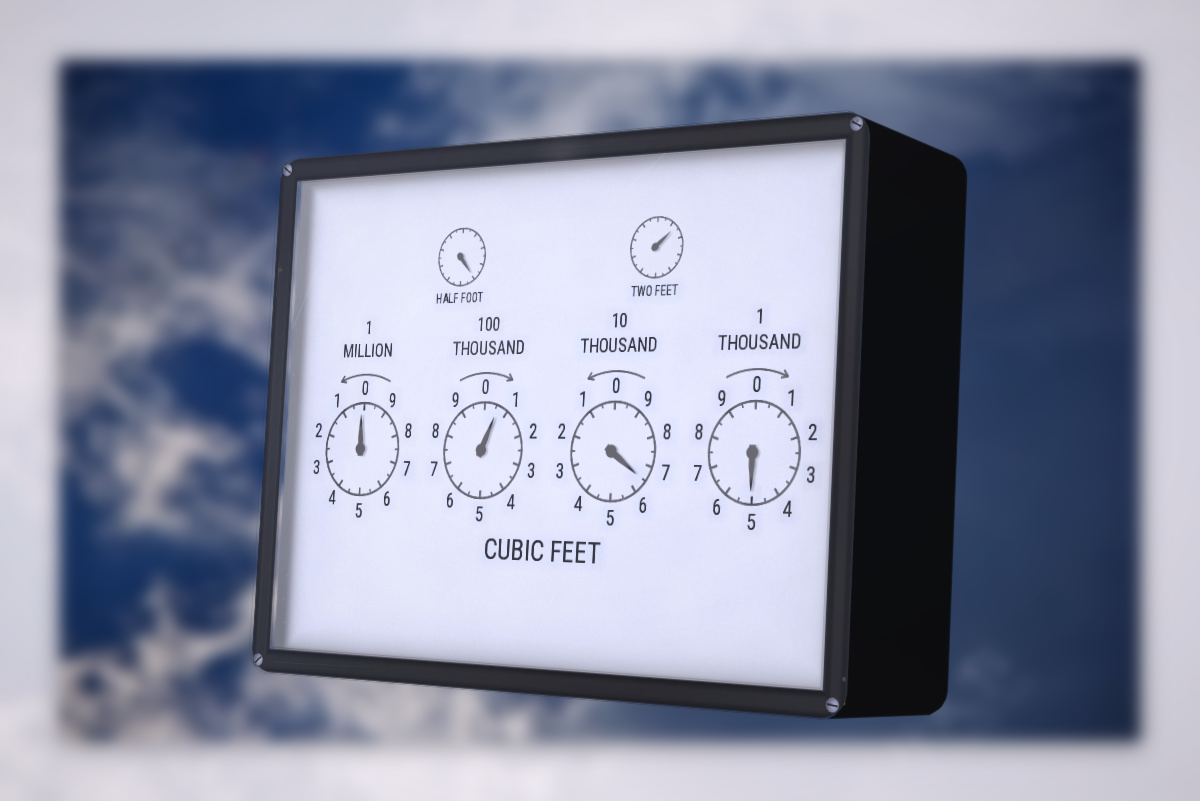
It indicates ft³ 6500
